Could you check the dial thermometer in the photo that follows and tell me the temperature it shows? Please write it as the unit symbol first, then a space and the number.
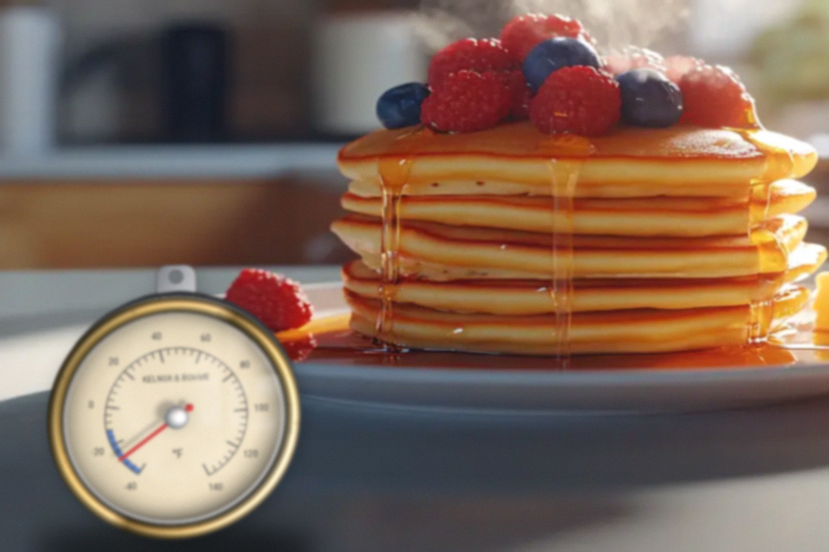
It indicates °F -28
